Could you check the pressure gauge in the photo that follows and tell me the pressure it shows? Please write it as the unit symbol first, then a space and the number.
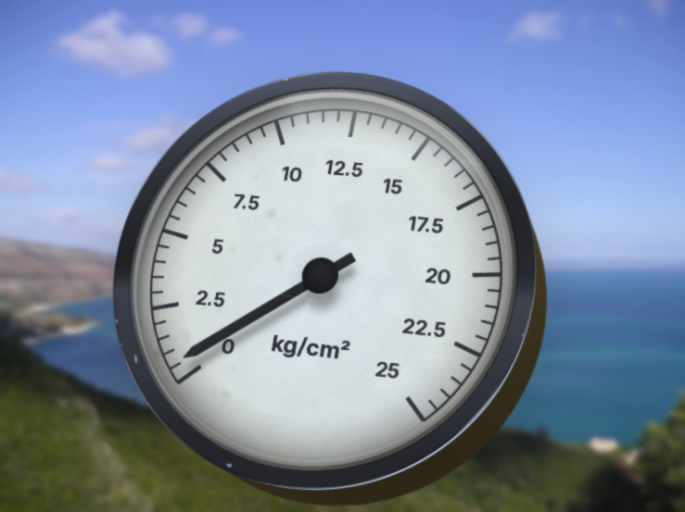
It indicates kg/cm² 0.5
